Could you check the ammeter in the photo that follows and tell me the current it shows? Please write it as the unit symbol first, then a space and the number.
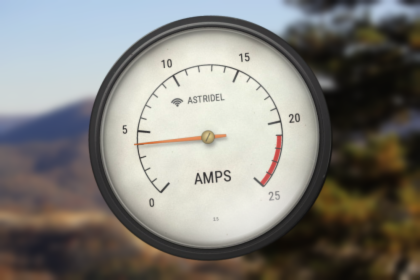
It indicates A 4
